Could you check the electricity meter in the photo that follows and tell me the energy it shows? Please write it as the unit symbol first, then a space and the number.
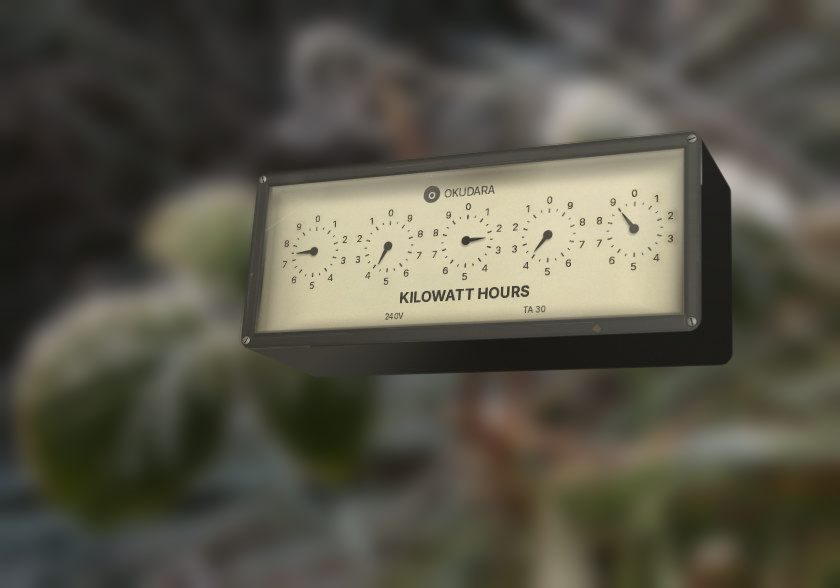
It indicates kWh 74239
